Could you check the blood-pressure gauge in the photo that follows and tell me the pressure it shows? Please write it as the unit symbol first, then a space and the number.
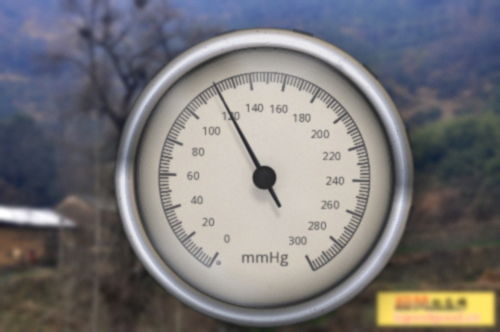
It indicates mmHg 120
